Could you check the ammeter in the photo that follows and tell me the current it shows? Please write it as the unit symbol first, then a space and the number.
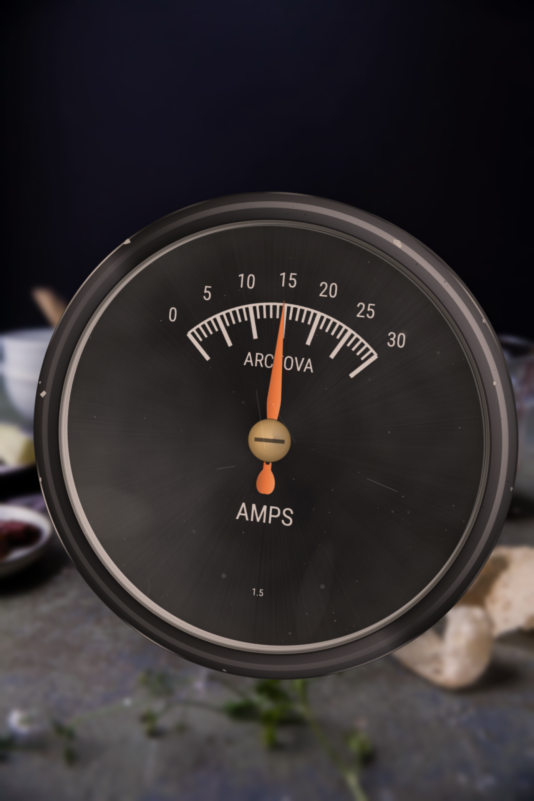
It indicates A 15
